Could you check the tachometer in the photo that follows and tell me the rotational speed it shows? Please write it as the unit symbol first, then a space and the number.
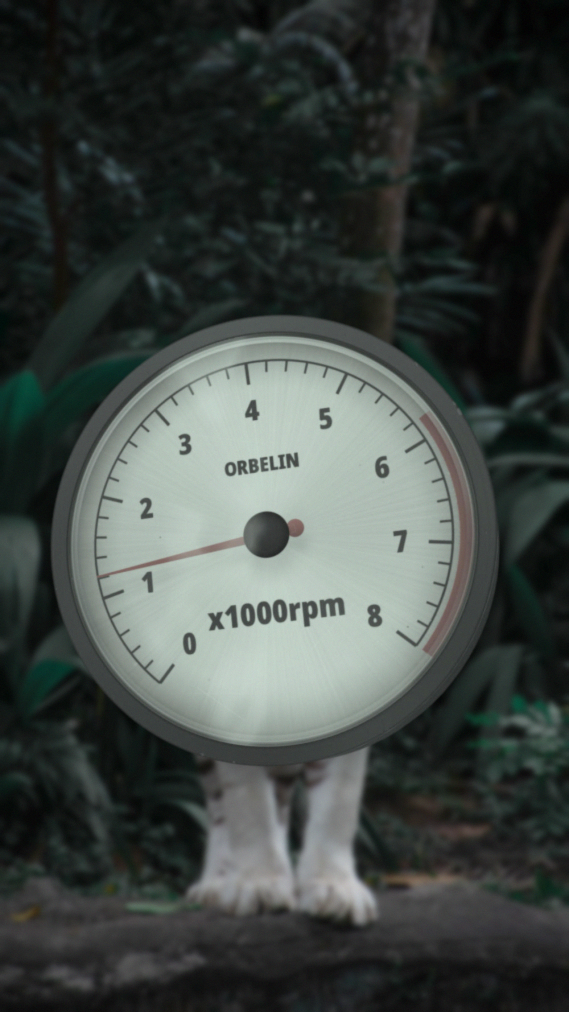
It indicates rpm 1200
